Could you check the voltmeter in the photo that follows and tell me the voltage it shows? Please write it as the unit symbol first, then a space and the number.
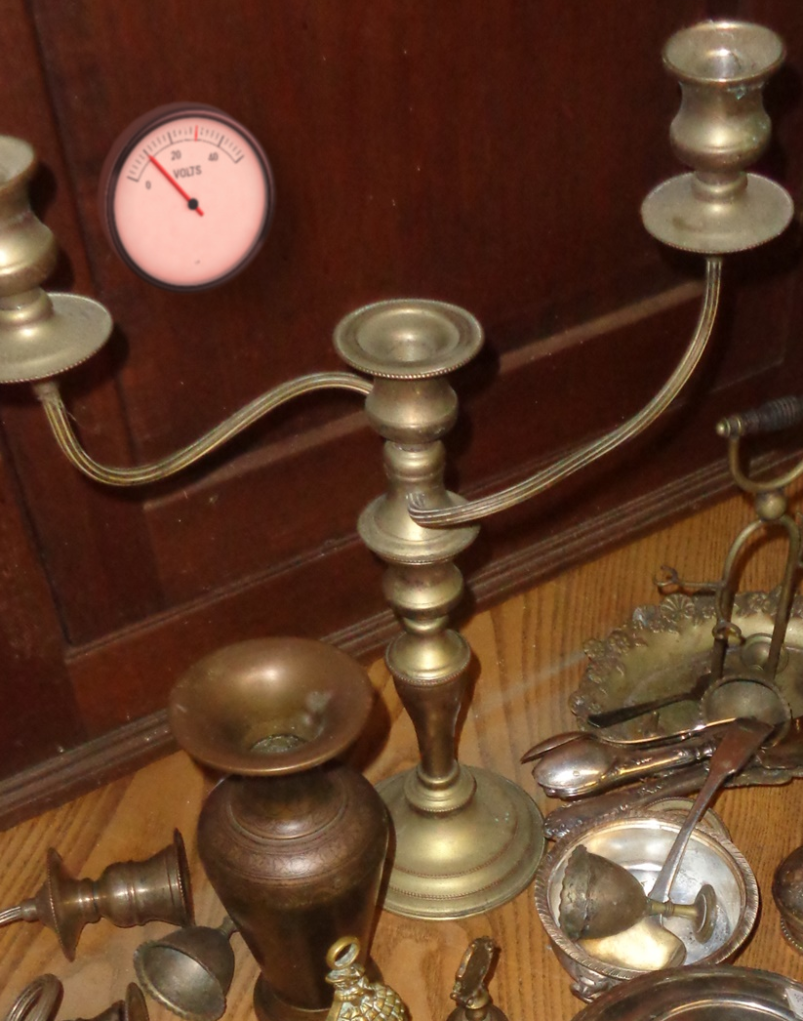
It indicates V 10
